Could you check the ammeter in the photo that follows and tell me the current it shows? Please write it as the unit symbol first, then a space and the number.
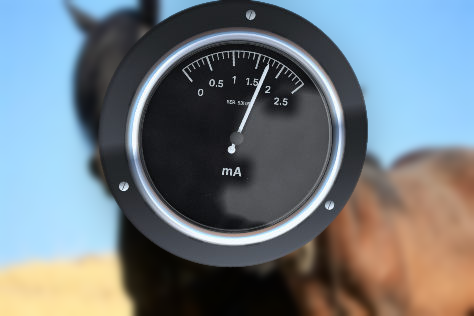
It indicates mA 1.7
